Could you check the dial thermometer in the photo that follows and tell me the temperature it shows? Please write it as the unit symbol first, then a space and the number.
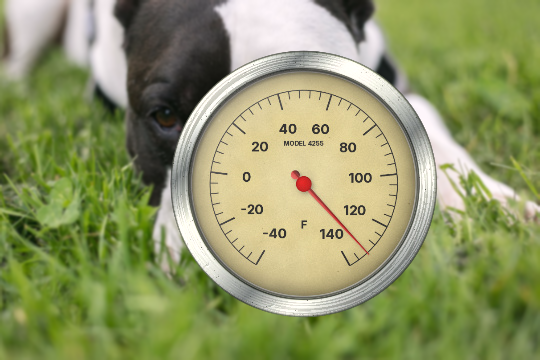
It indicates °F 132
